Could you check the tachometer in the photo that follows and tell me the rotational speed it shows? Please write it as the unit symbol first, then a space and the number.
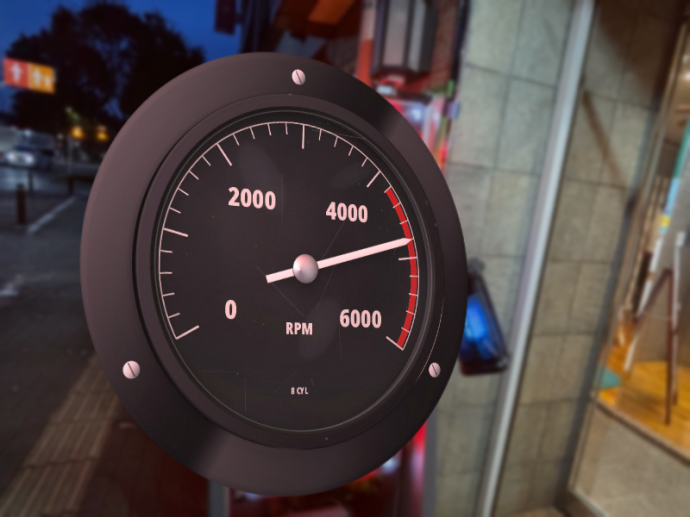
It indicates rpm 4800
